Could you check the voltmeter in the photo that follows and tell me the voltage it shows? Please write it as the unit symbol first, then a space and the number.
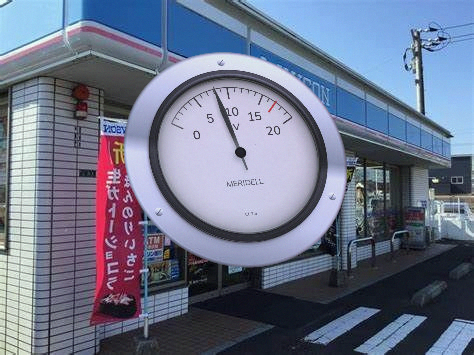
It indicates kV 8
